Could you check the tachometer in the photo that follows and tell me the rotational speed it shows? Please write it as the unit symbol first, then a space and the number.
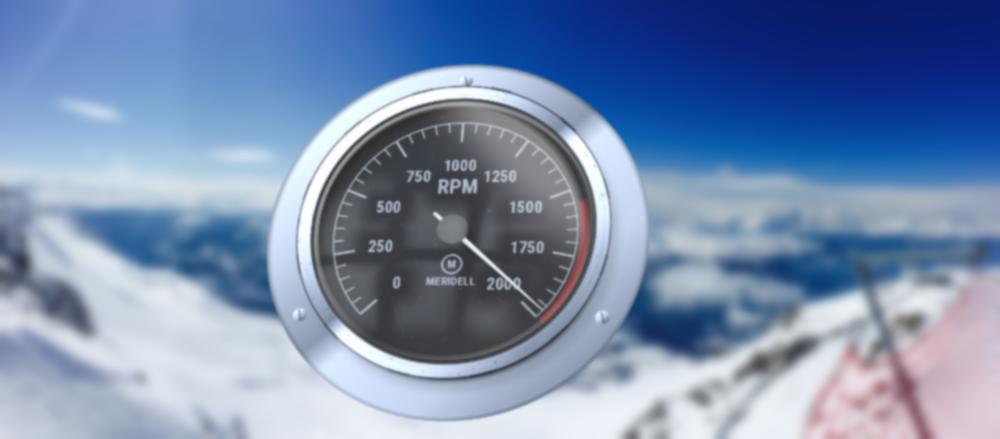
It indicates rpm 1975
